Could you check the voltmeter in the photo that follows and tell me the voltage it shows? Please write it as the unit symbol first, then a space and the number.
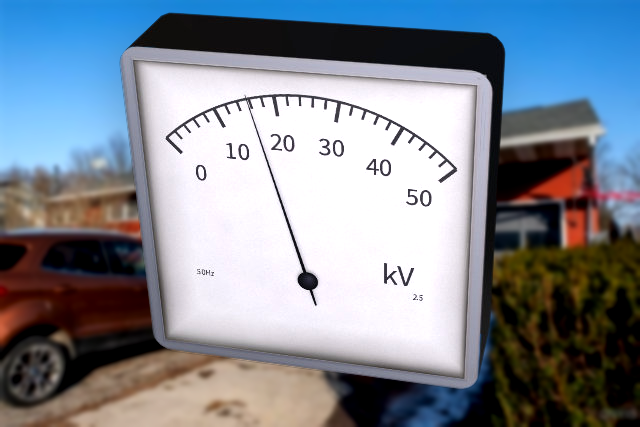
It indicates kV 16
